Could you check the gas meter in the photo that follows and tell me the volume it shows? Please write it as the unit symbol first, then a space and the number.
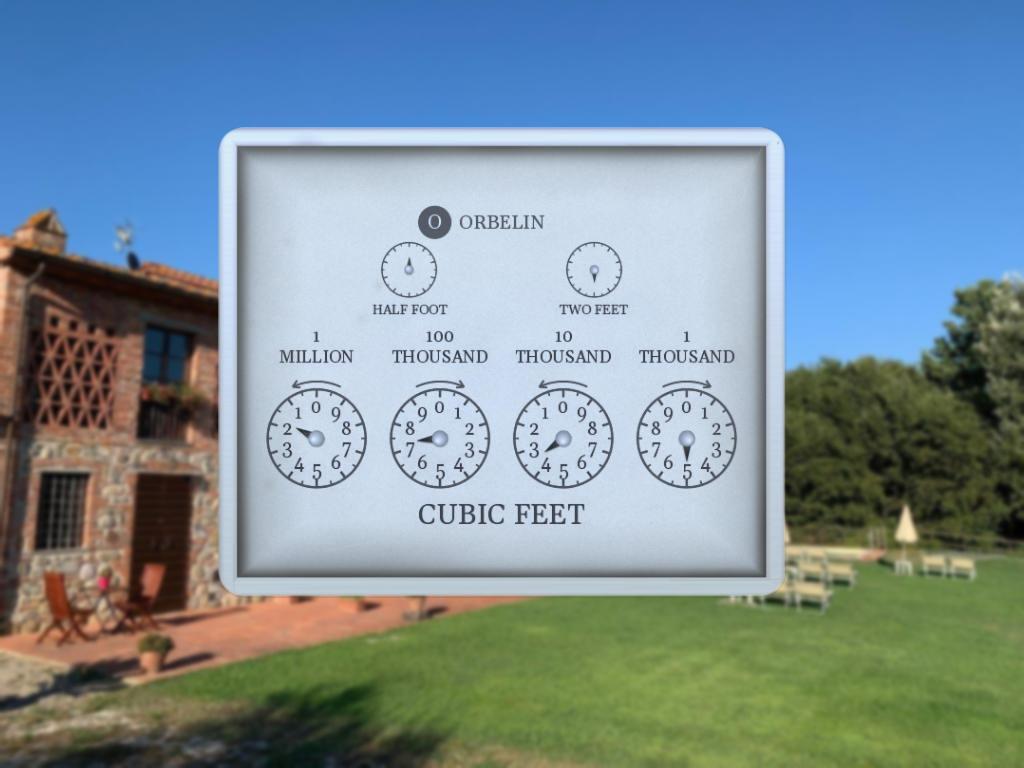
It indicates ft³ 173500
